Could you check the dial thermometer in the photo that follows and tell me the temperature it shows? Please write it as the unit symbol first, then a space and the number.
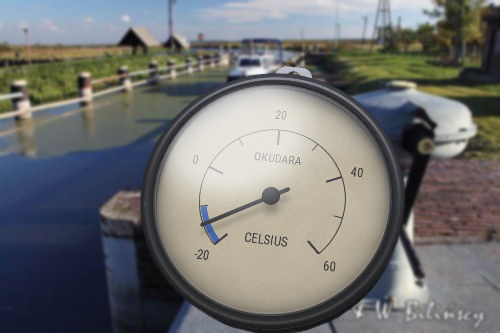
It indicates °C -15
